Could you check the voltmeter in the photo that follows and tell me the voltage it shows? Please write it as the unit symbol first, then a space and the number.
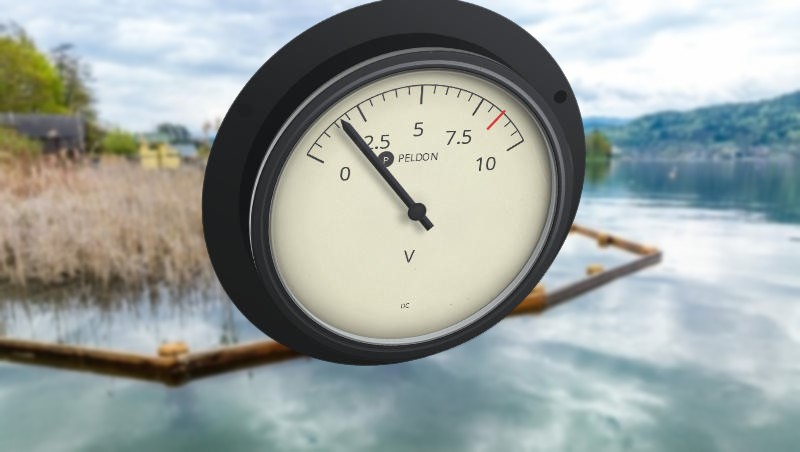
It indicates V 1.75
